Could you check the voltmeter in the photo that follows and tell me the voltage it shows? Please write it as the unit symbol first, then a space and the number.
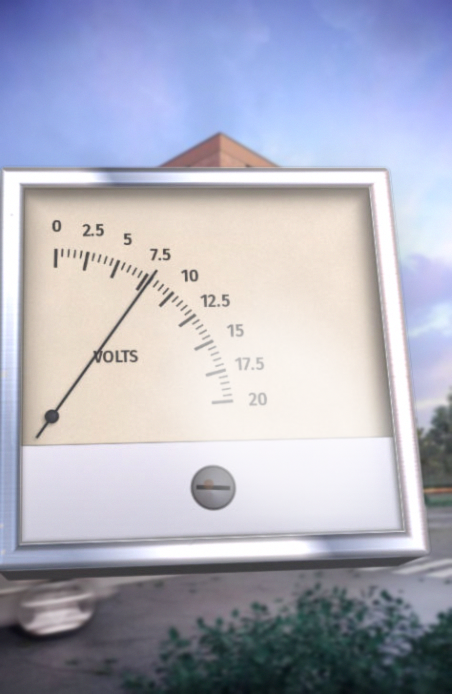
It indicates V 8
